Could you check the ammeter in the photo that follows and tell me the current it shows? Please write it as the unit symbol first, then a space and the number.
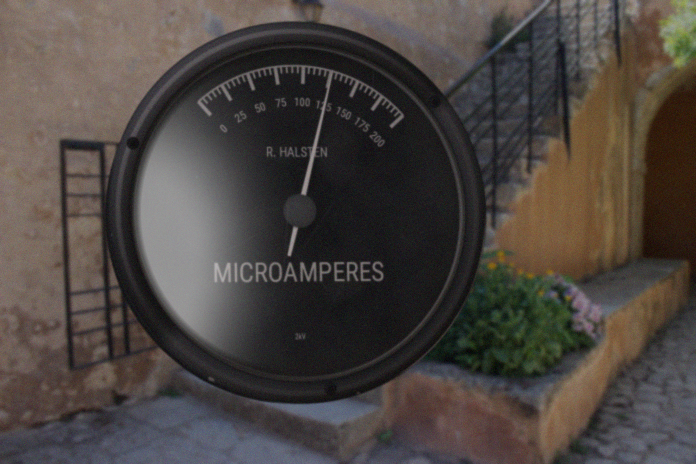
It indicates µA 125
